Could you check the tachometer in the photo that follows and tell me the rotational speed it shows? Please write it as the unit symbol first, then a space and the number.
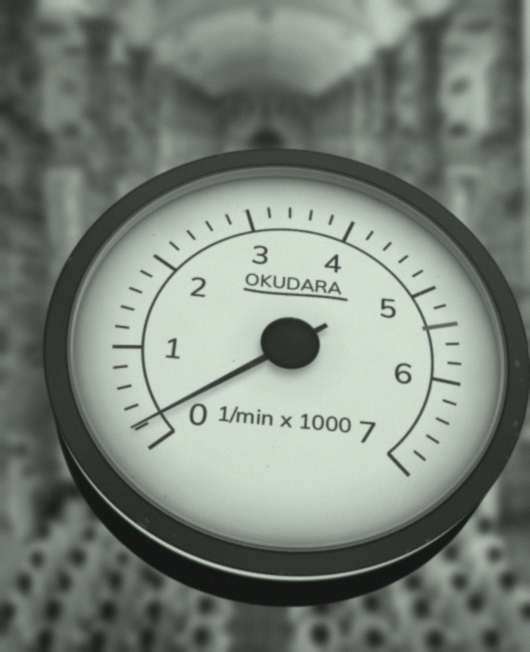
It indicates rpm 200
